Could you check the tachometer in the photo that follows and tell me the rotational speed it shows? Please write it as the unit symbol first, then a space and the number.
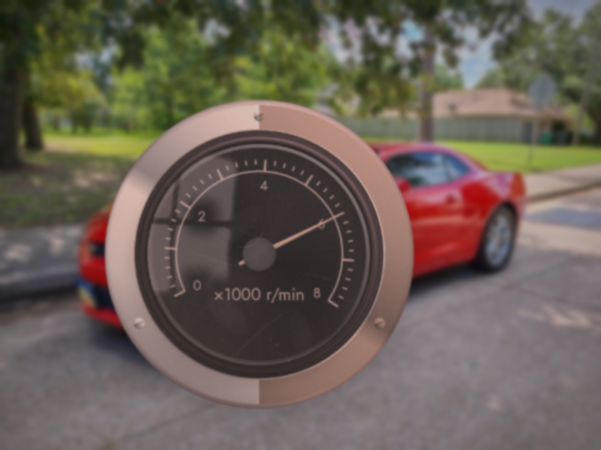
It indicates rpm 6000
